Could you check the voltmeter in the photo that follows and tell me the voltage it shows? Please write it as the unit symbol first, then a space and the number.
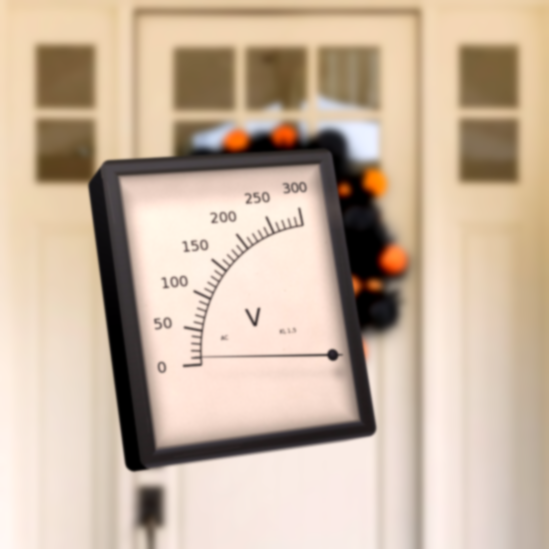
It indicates V 10
